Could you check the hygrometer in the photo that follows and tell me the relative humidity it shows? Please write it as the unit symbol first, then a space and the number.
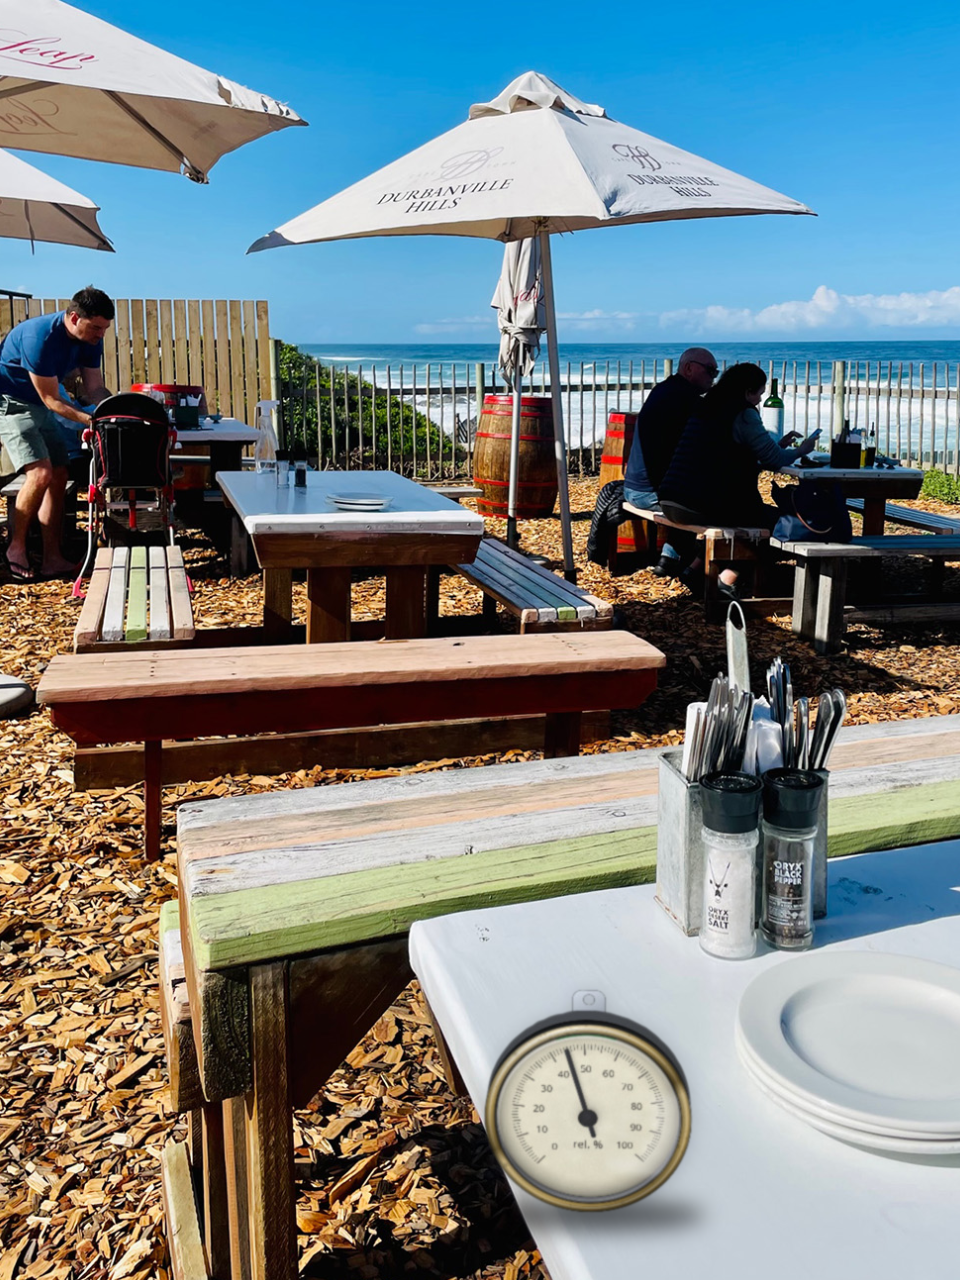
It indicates % 45
